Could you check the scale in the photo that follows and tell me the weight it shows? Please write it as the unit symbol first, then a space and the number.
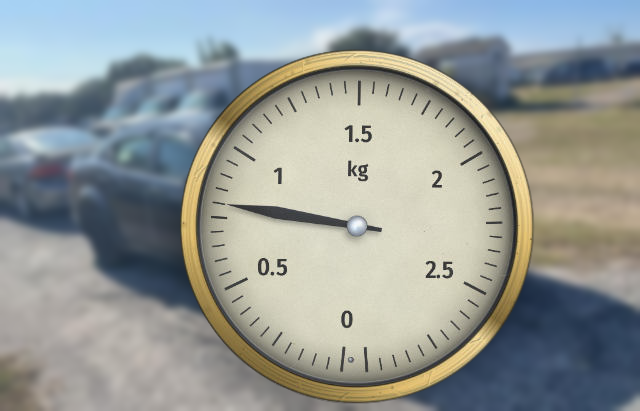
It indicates kg 0.8
